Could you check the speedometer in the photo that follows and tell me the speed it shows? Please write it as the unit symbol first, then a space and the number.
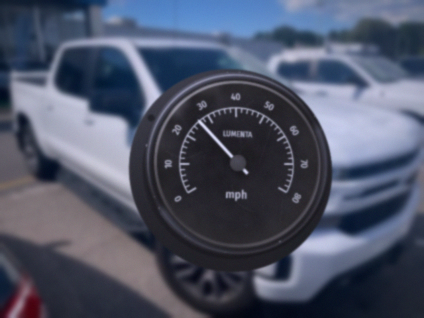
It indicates mph 26
